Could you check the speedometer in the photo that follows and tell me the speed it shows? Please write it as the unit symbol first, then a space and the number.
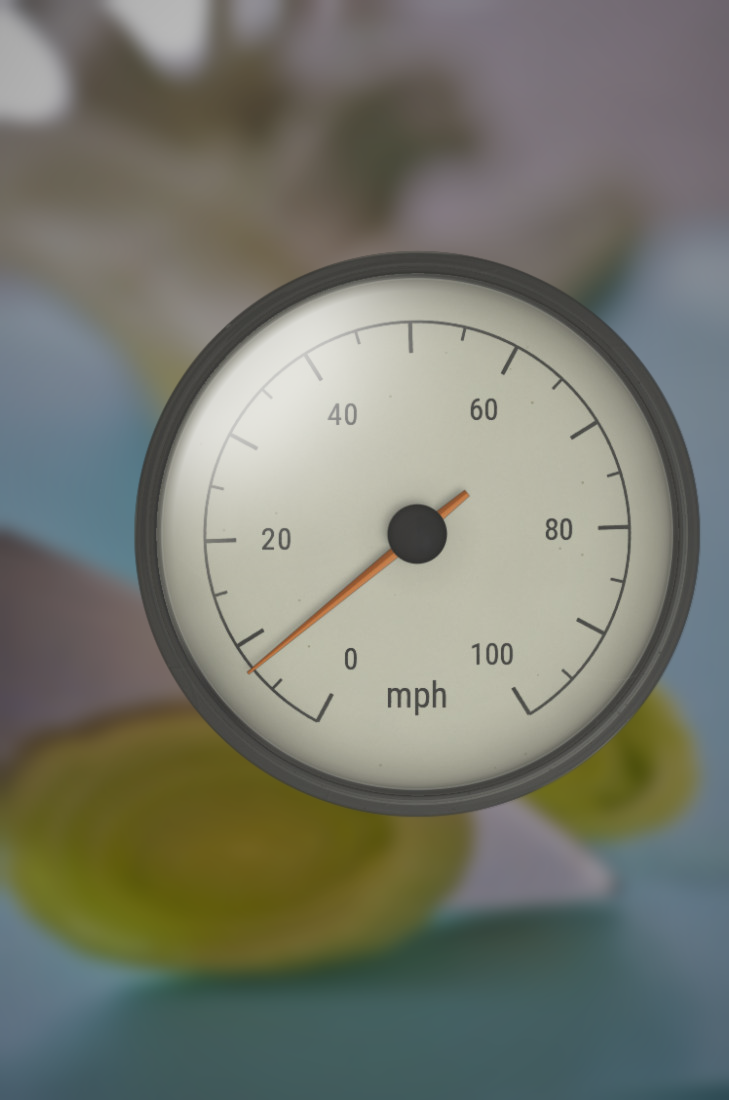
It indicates mph 7.5
